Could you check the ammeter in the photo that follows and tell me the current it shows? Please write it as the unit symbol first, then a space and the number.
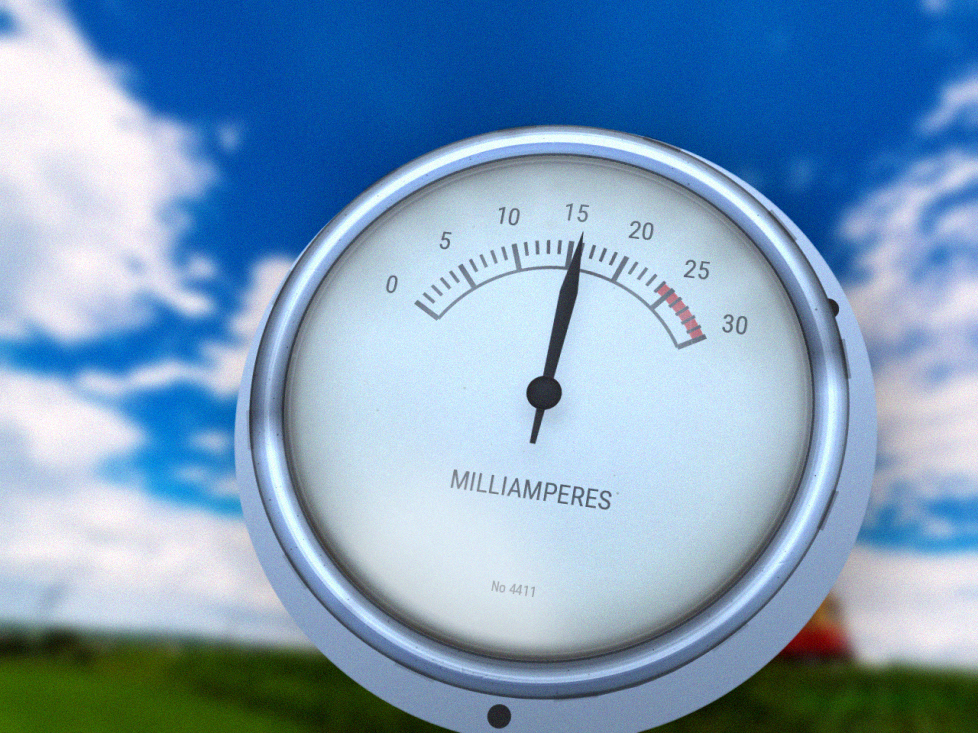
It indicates mA 16
